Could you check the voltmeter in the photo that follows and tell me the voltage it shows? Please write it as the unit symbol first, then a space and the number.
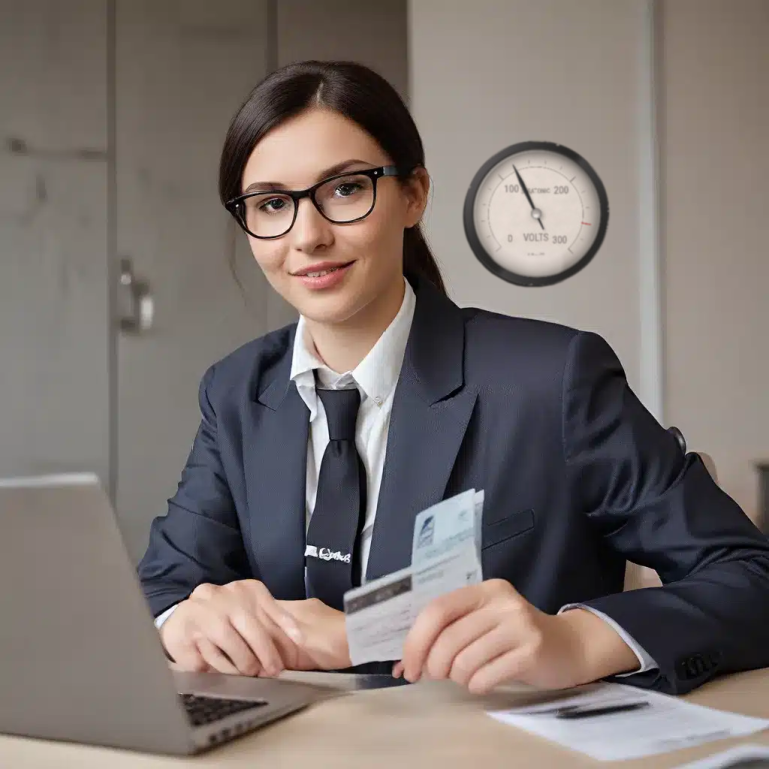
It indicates V 120
